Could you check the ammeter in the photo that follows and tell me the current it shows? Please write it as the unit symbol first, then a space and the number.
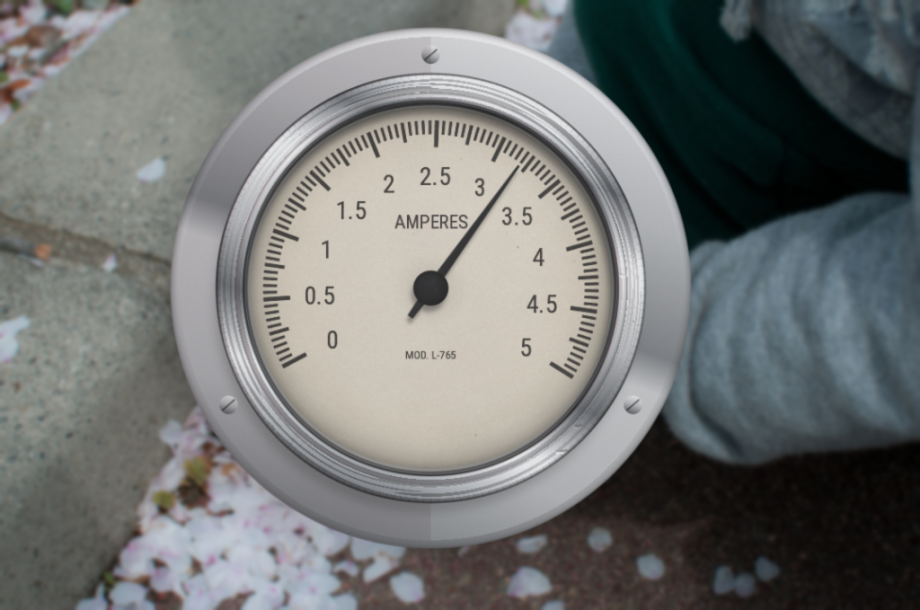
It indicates A 3.2
